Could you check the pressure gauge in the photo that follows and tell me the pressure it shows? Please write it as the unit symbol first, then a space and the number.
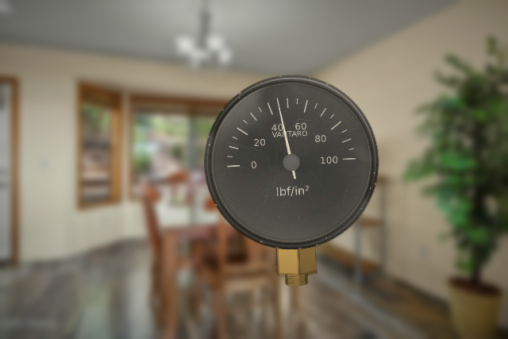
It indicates psi 45
